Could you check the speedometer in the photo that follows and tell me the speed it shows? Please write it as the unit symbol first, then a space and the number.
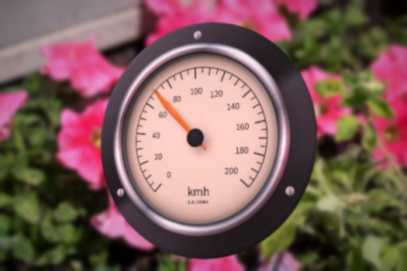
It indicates km/h 70
